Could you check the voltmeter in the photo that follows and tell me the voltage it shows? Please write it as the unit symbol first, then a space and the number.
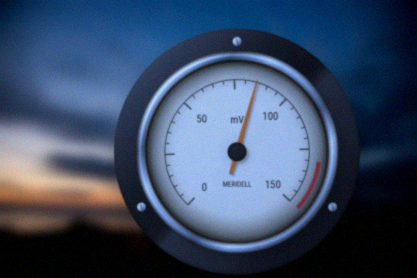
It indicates mV 85
